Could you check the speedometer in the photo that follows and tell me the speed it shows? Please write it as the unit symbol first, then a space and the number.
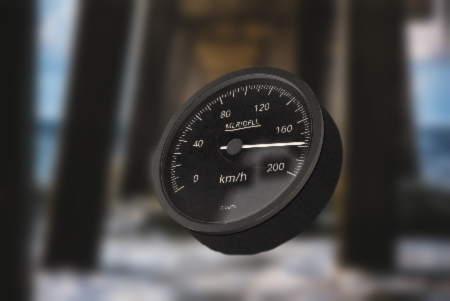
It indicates km/h 180
